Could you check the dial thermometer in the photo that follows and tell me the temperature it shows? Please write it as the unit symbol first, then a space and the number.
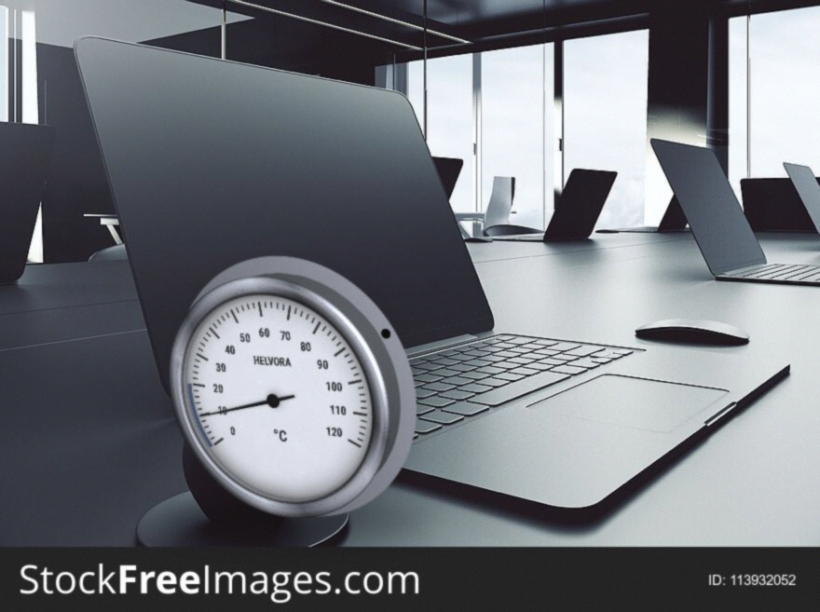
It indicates °C 10
